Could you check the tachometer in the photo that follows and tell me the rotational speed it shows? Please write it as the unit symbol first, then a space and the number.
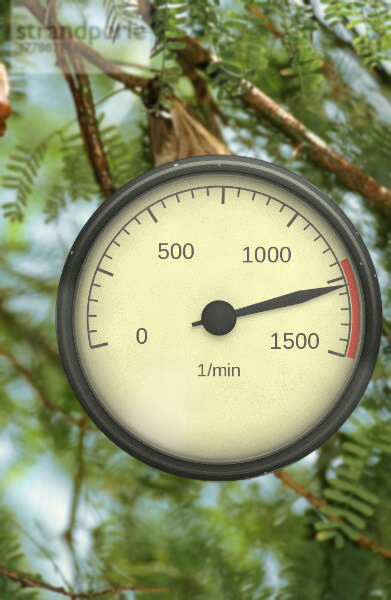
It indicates rpm 1275
